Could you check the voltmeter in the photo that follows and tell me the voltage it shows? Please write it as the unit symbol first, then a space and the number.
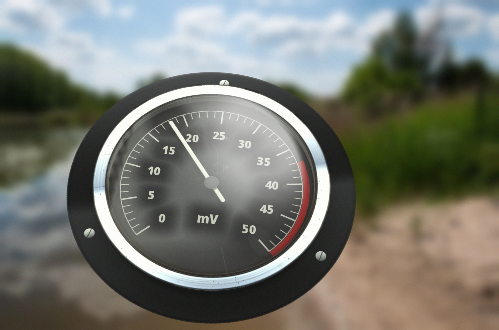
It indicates mV 18
